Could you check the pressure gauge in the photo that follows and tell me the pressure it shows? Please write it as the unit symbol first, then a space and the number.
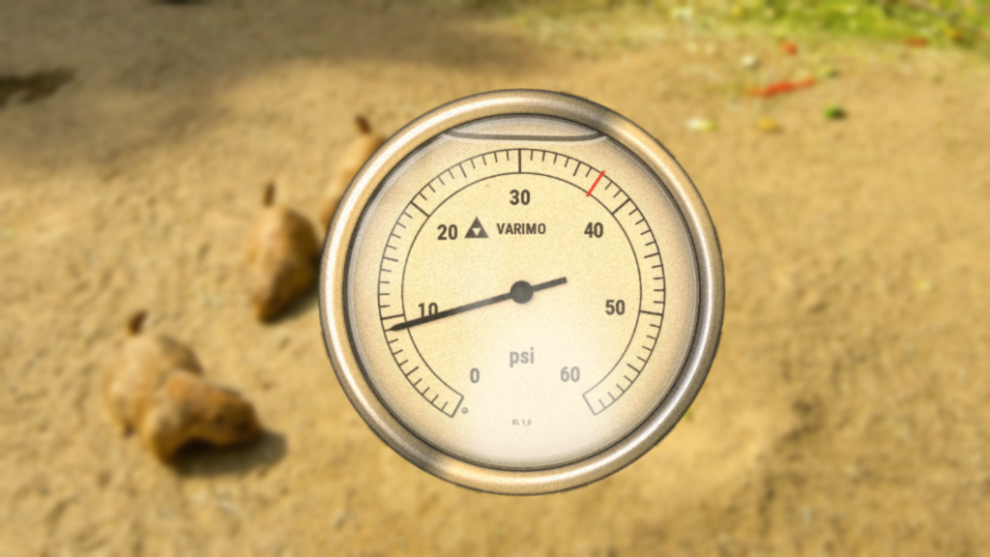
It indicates psi 9
